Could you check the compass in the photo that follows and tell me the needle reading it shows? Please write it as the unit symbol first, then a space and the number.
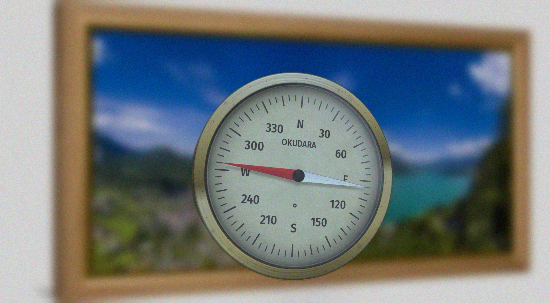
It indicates ° 275
